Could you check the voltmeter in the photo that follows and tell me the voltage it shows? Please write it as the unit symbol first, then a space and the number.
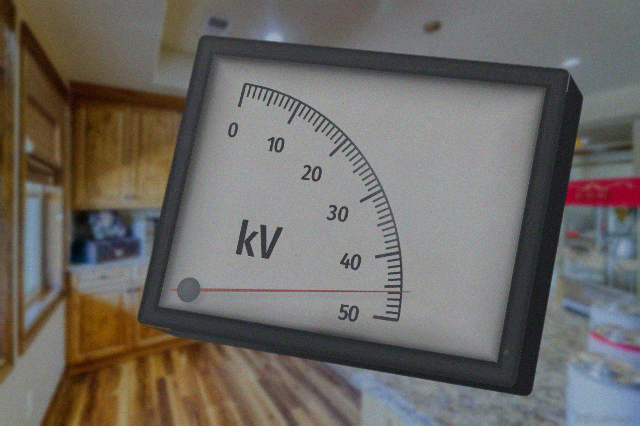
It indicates kV 46
